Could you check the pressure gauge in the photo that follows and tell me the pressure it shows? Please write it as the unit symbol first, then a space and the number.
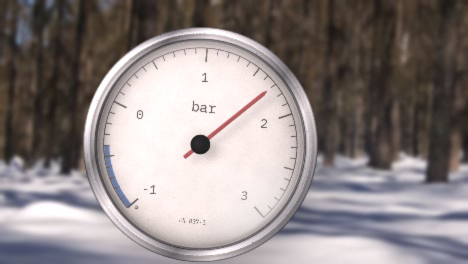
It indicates bar 1.7
